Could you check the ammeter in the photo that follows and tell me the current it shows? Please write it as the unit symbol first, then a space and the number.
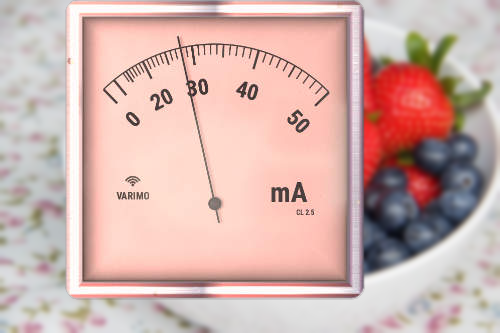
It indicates mA 28
